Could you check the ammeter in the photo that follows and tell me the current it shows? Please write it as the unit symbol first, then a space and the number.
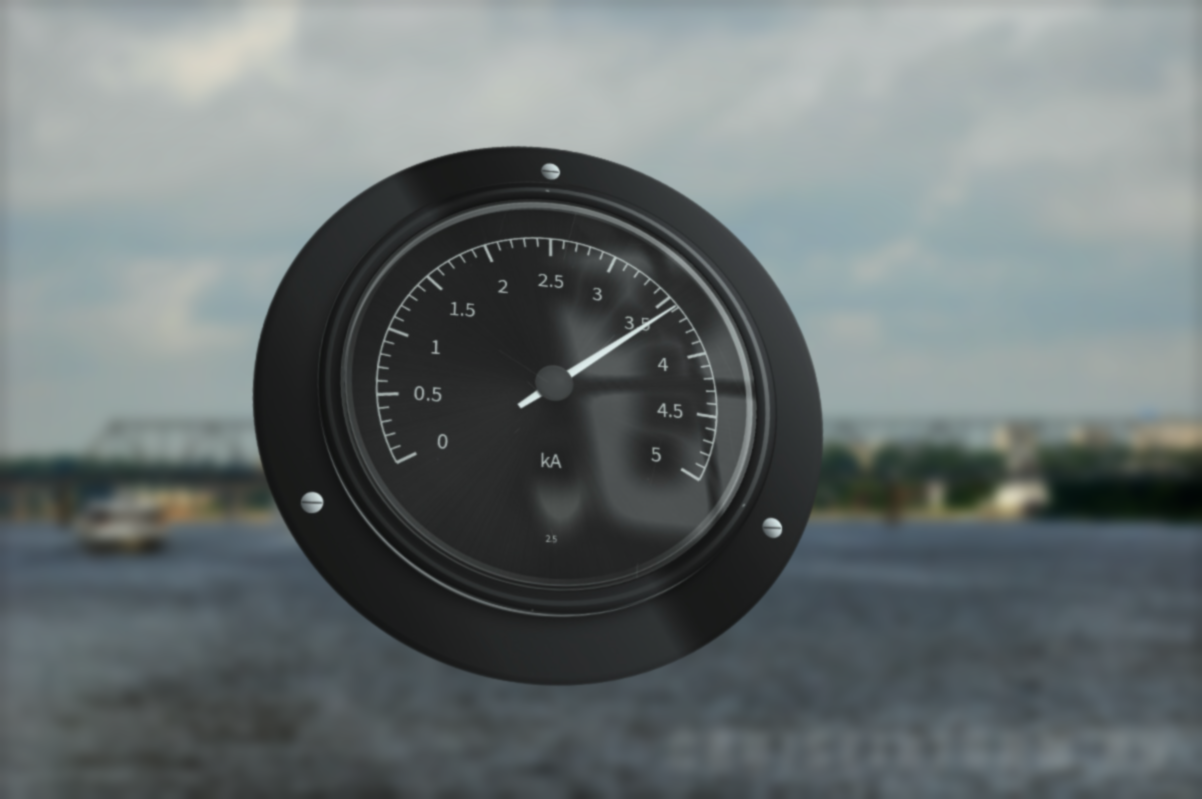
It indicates kA 3.6
